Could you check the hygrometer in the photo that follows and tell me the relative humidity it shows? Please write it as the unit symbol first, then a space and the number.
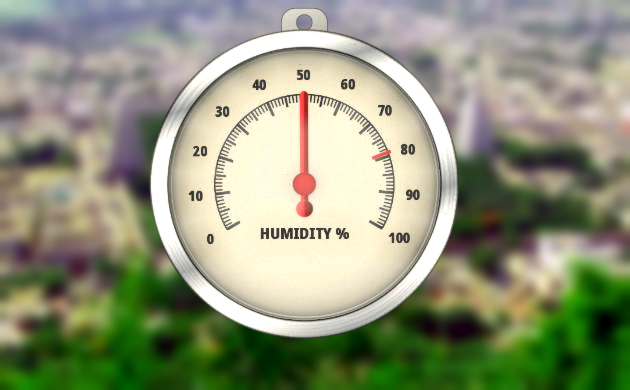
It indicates % 50
